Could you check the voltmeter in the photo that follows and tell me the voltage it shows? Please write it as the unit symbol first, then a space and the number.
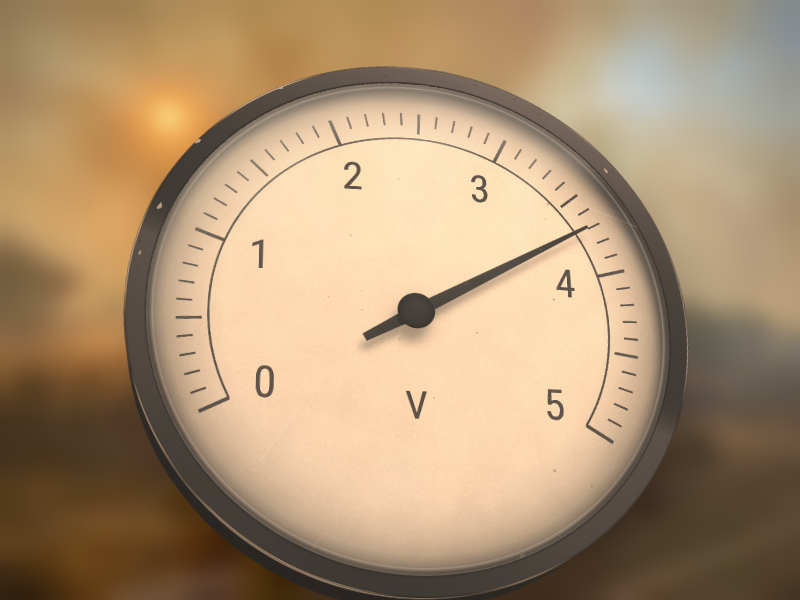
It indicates V 3.7
